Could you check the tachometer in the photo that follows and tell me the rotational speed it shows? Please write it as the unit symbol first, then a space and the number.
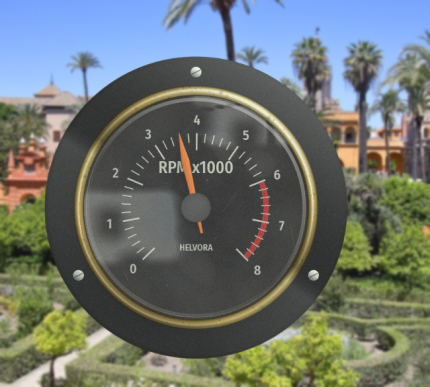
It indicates rpm 3600
